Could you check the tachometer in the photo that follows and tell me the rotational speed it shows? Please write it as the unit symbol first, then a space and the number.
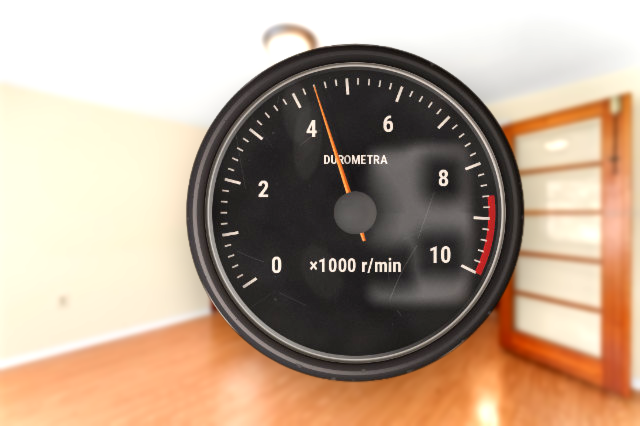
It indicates rpm 4400
